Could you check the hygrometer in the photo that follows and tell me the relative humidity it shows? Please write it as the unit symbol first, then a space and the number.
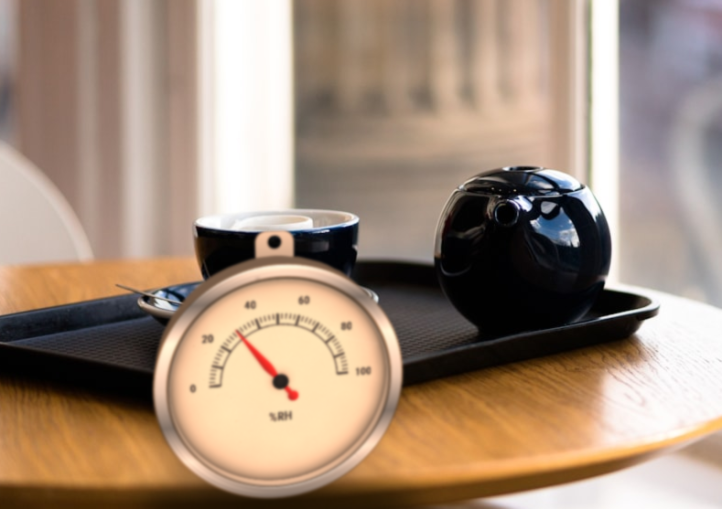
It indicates % 30
